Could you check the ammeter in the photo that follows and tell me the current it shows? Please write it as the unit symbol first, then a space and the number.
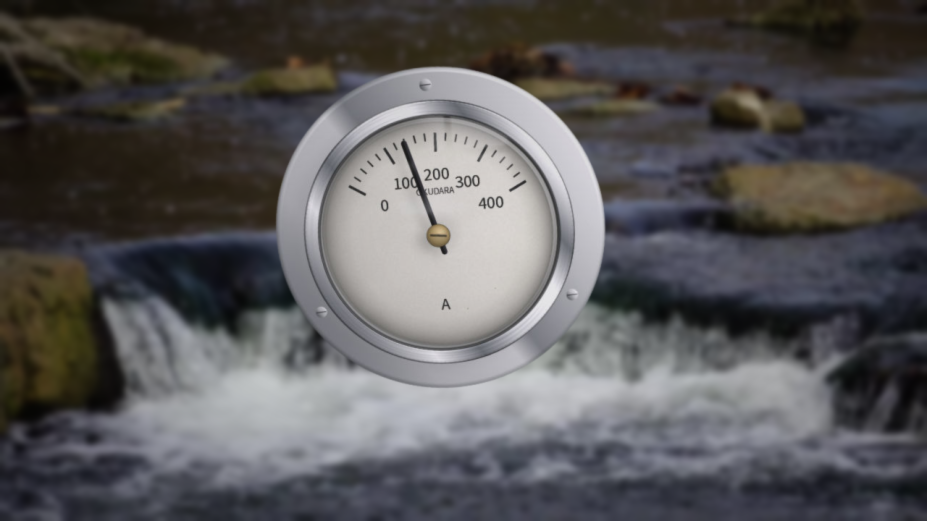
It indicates A 140
